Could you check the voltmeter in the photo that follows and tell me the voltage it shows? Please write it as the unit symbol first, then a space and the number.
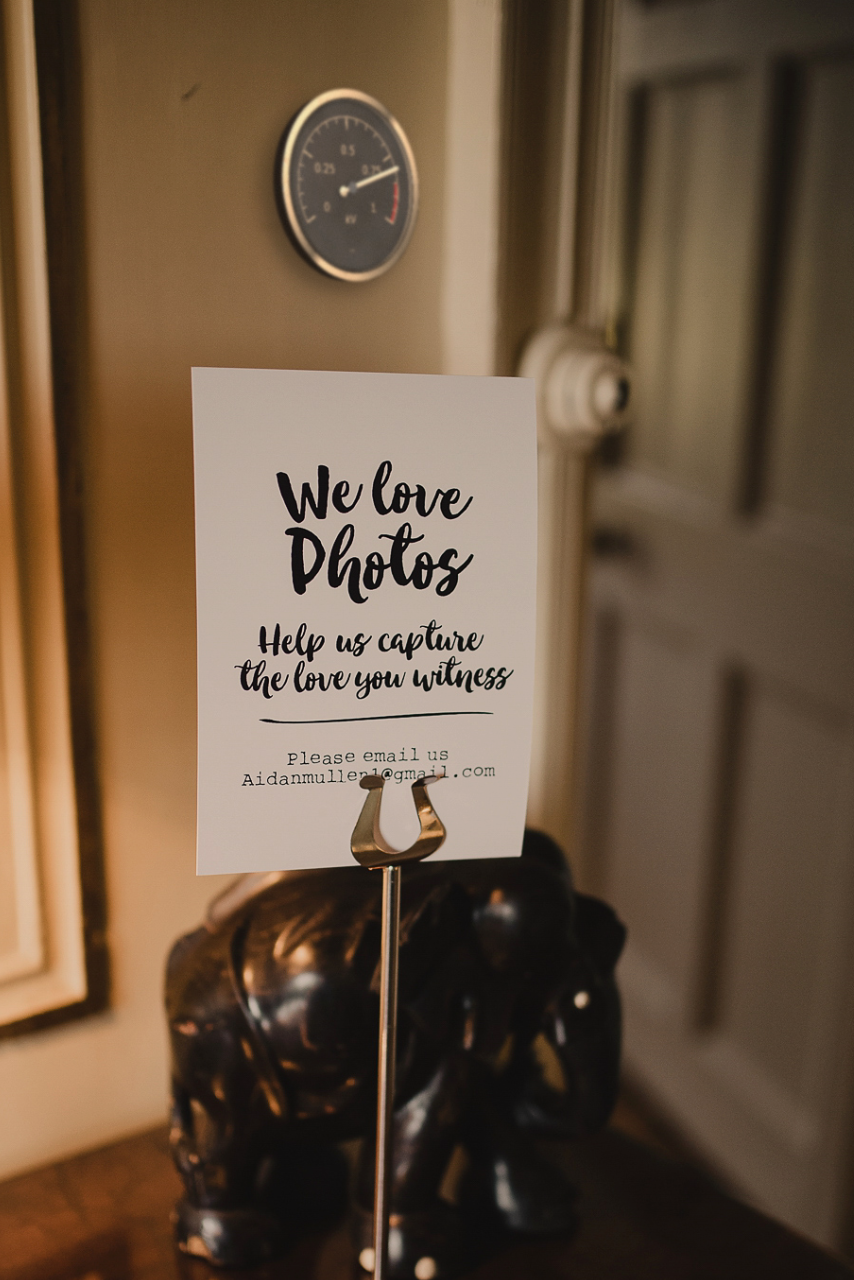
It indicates kV 0.8
